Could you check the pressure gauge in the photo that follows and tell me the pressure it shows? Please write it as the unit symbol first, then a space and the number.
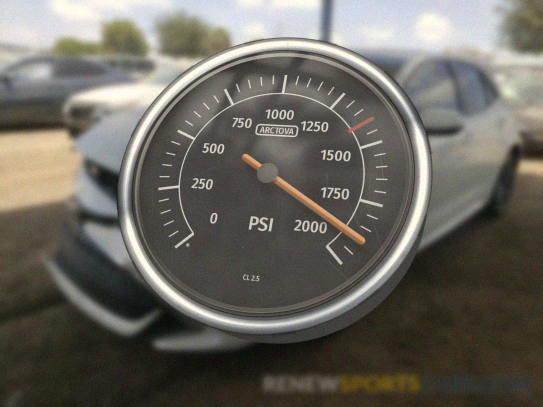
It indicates psi 1900
